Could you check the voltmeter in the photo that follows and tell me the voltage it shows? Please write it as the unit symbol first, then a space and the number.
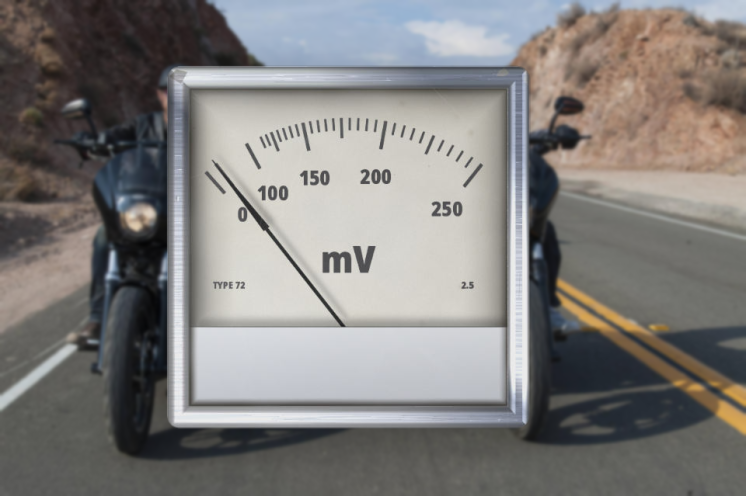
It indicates mV 50
